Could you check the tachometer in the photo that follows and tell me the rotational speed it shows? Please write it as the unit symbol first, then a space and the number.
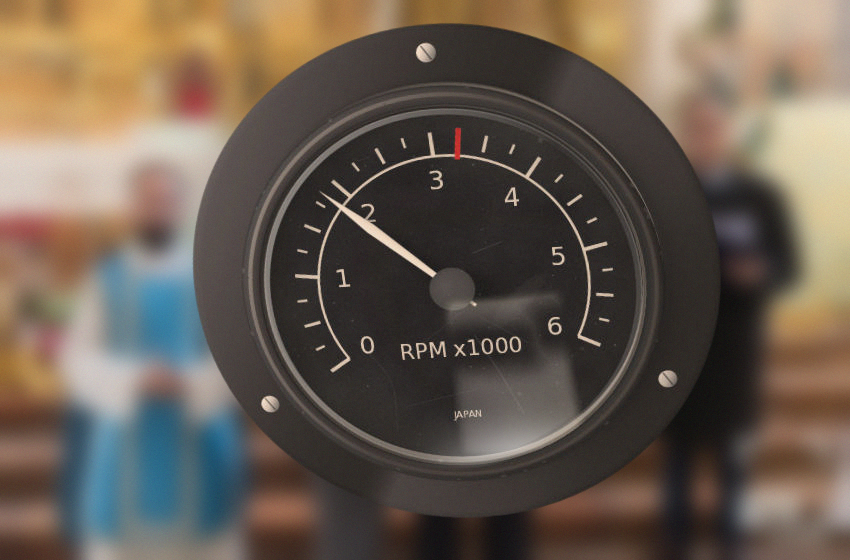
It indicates rpm 1875
